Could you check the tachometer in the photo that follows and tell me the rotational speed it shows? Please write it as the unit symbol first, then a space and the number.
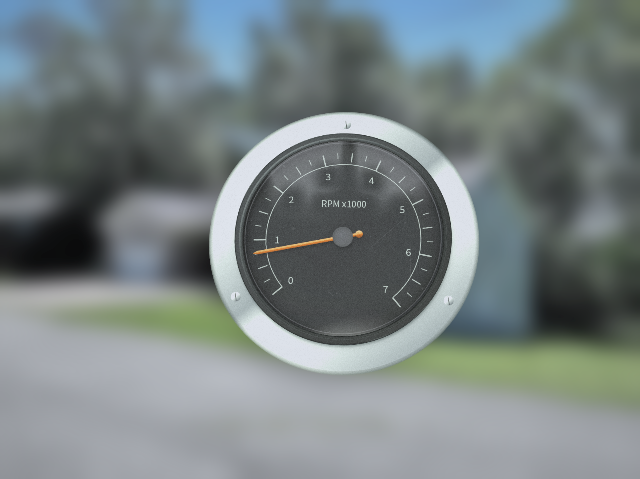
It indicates rpm 750
